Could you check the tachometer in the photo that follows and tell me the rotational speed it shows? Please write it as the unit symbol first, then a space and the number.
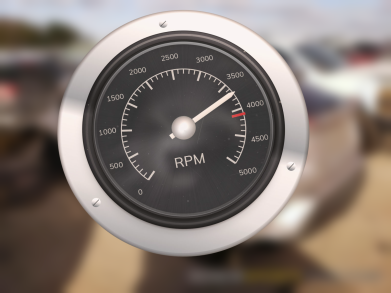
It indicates rpm 3700
